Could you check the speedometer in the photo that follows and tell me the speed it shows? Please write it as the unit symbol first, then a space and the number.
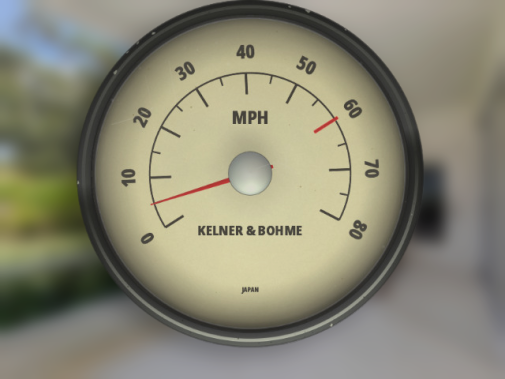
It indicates mph 5
